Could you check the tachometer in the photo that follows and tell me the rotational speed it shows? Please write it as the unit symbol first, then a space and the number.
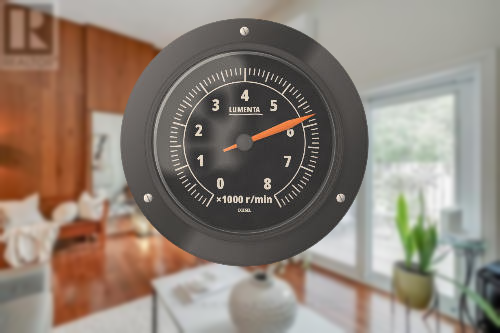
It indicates rpm 5800
